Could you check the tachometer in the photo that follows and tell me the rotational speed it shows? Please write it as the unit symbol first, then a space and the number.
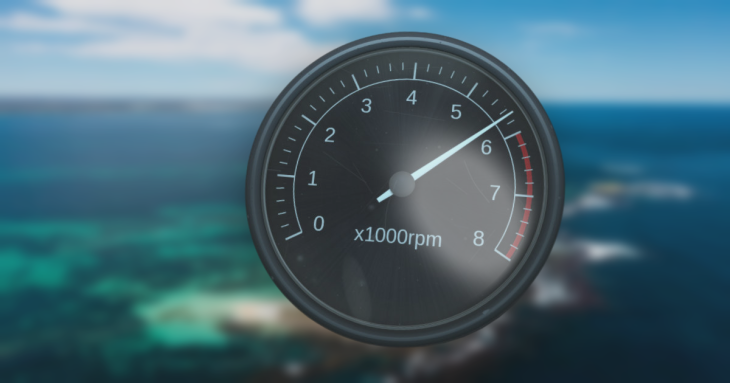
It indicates rpm 5700
